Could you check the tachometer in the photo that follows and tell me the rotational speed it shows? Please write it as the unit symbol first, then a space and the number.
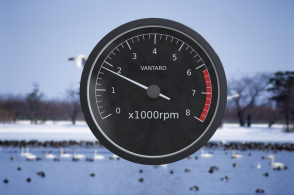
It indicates rpm 1800
